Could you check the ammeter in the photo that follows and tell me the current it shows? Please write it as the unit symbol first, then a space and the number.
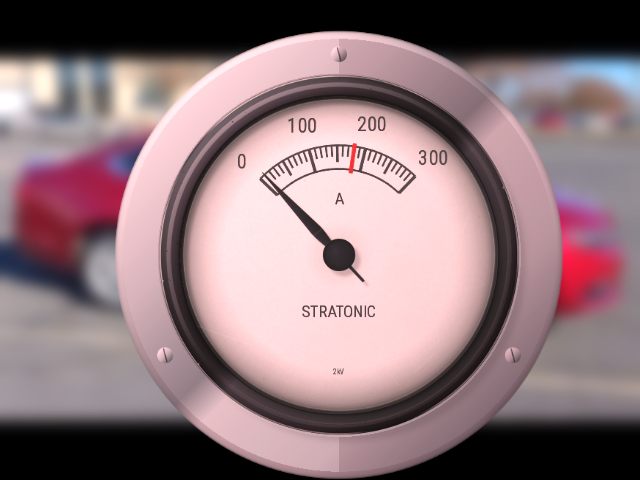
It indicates A 10
